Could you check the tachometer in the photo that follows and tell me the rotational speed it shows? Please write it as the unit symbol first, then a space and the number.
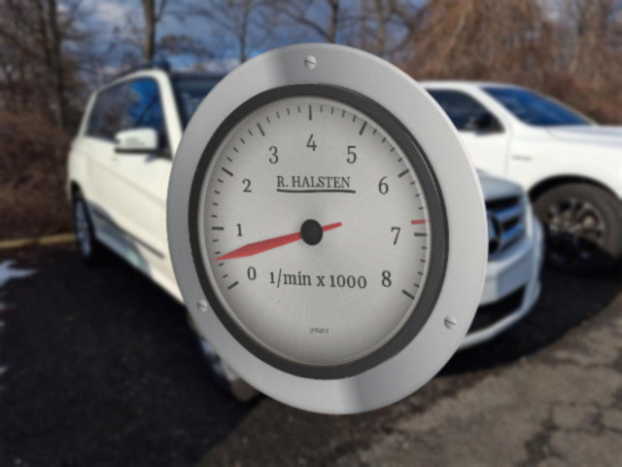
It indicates rpm 500
